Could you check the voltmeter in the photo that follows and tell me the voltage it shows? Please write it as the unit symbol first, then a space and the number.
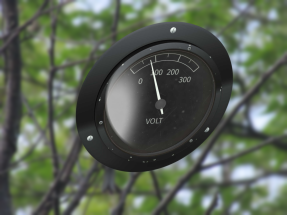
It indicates V 75
